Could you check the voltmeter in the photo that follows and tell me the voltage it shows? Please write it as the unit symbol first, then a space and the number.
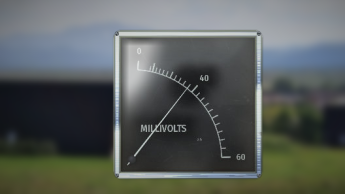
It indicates mV 38
